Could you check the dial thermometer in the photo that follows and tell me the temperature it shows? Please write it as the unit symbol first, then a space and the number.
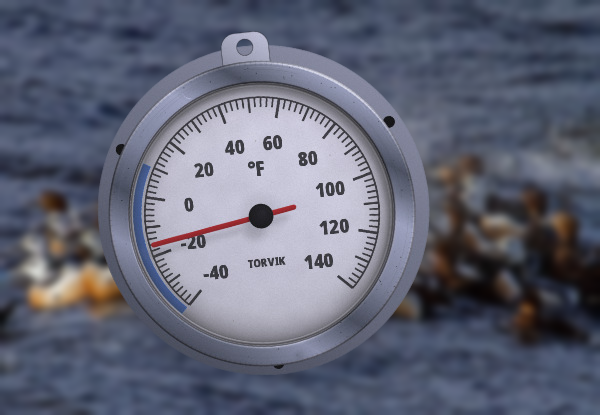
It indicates °F -16
